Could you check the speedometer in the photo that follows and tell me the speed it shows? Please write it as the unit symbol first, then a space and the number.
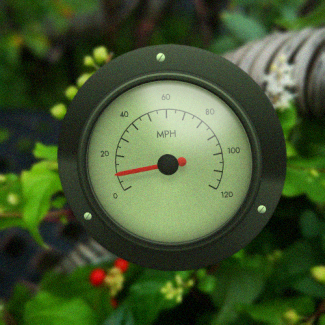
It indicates mph 10
